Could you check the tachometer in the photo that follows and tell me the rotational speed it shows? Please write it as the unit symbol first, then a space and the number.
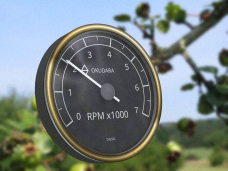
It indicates rpm 2000
